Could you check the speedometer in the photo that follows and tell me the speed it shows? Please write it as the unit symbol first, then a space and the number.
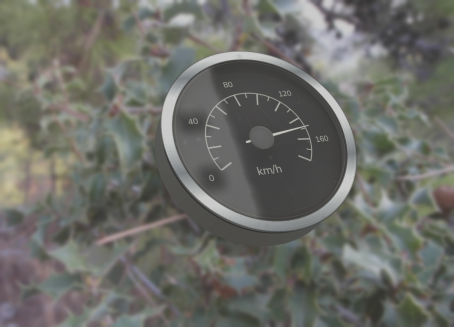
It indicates km/h 150
